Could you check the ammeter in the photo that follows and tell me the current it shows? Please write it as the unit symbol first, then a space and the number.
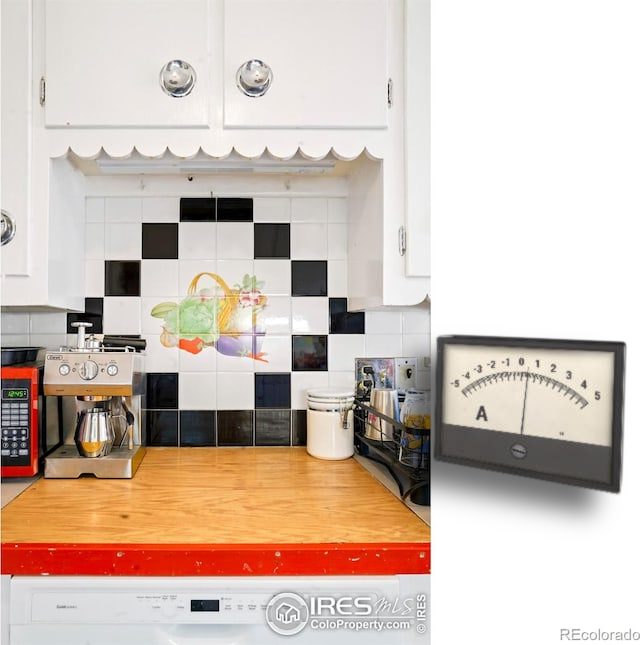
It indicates A 0.5
